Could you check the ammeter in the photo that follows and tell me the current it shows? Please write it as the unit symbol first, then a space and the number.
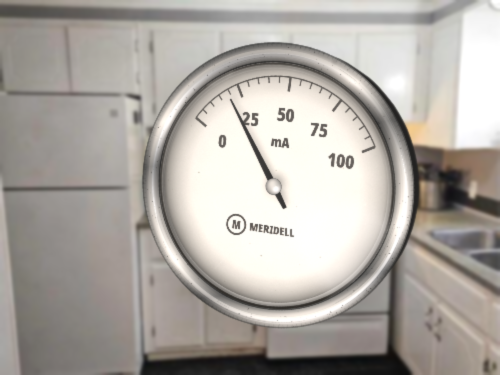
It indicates mA 20
